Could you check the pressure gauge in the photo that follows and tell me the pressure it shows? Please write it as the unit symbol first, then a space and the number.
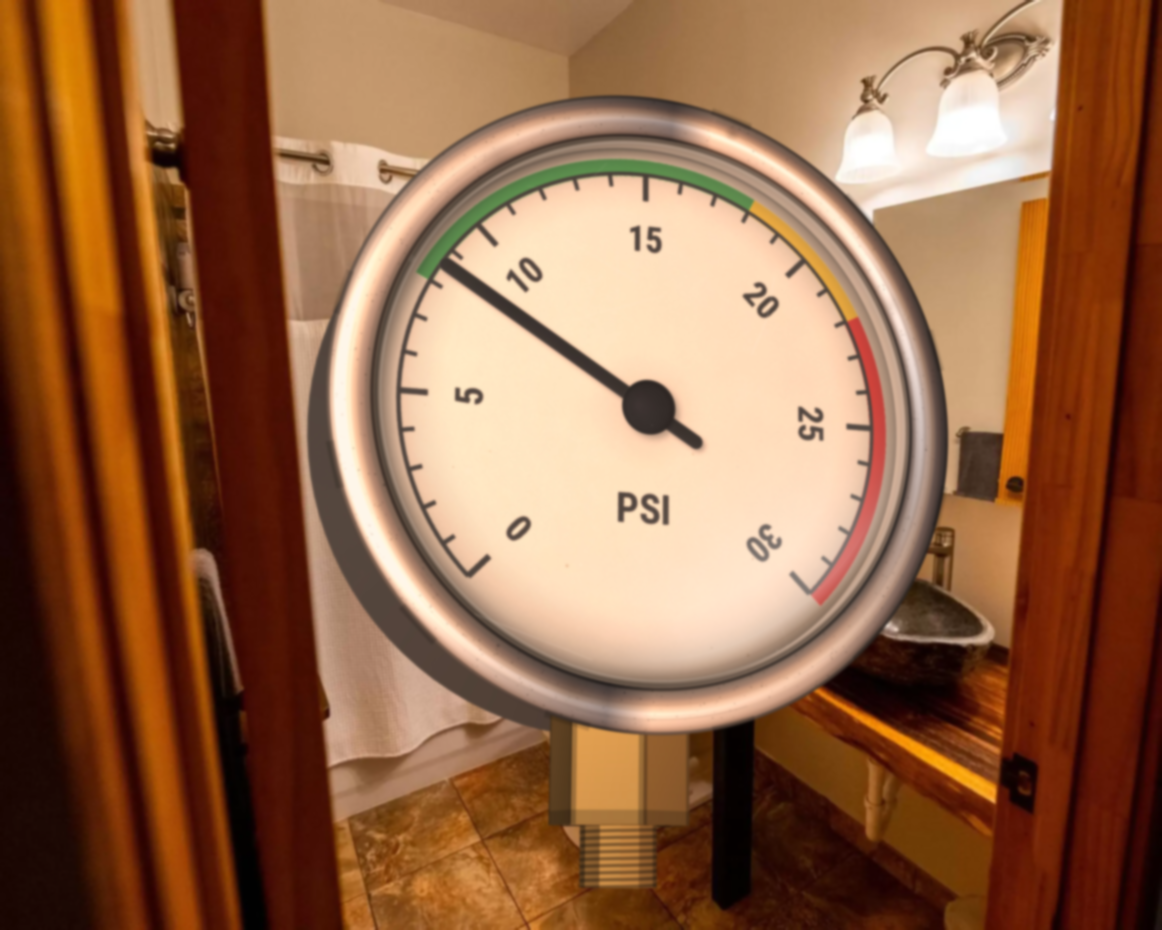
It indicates psi 8.5
